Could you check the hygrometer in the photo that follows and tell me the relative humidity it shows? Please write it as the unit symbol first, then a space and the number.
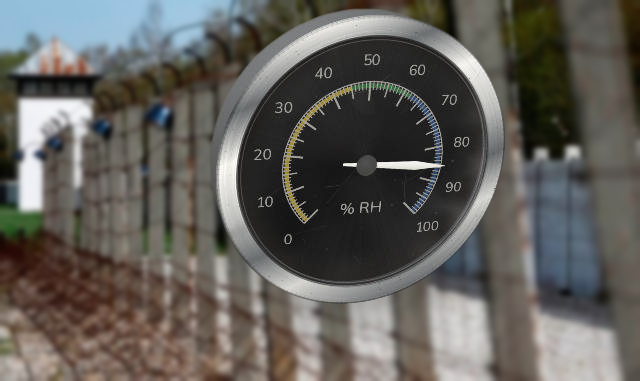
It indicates % 85
